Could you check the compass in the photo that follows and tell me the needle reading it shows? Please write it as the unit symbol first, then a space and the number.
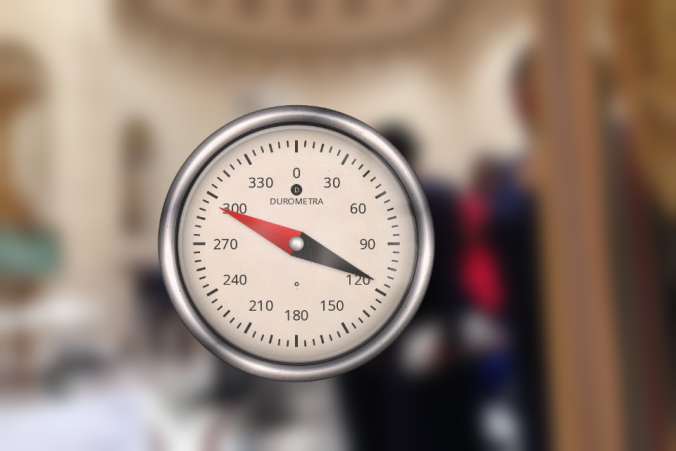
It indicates ° 295
